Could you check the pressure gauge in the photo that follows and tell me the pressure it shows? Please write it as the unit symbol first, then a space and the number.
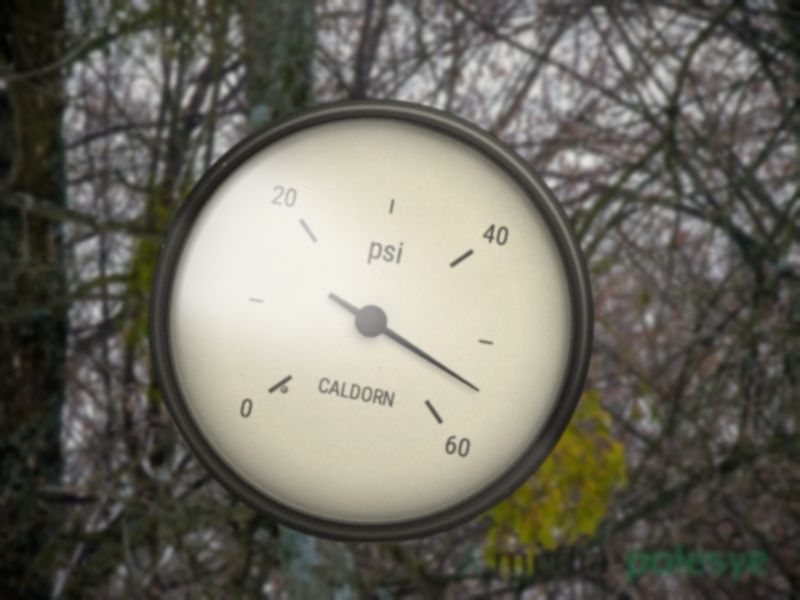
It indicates psi 55
